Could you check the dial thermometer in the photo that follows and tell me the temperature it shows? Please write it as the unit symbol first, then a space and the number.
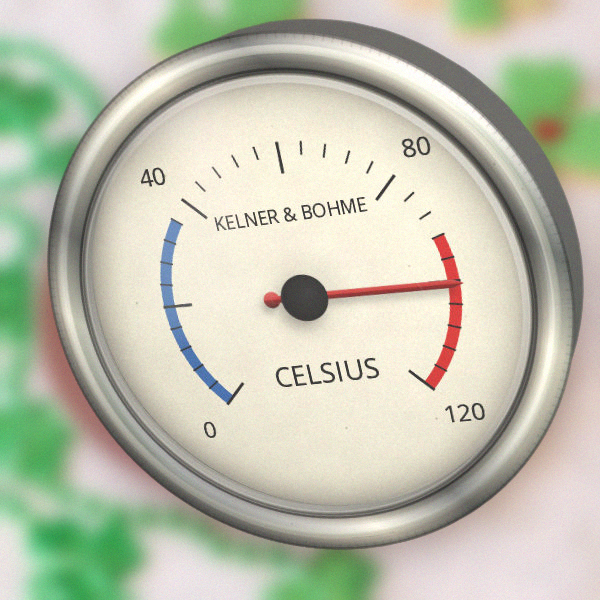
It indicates °C 100
